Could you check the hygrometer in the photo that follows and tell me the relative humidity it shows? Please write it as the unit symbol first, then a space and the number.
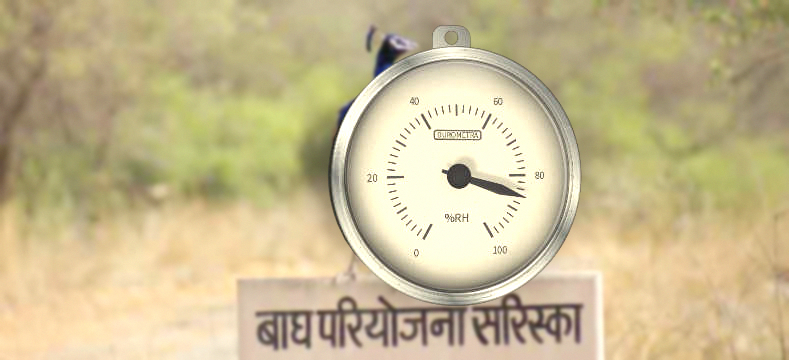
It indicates % 86
